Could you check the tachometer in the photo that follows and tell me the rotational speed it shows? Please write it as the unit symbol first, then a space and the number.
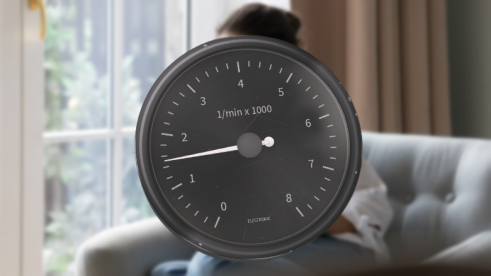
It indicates rpm 1500
